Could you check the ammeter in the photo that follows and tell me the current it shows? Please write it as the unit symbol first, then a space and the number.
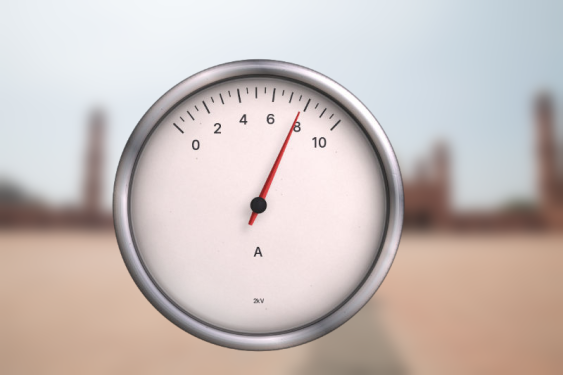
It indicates A 7.75
